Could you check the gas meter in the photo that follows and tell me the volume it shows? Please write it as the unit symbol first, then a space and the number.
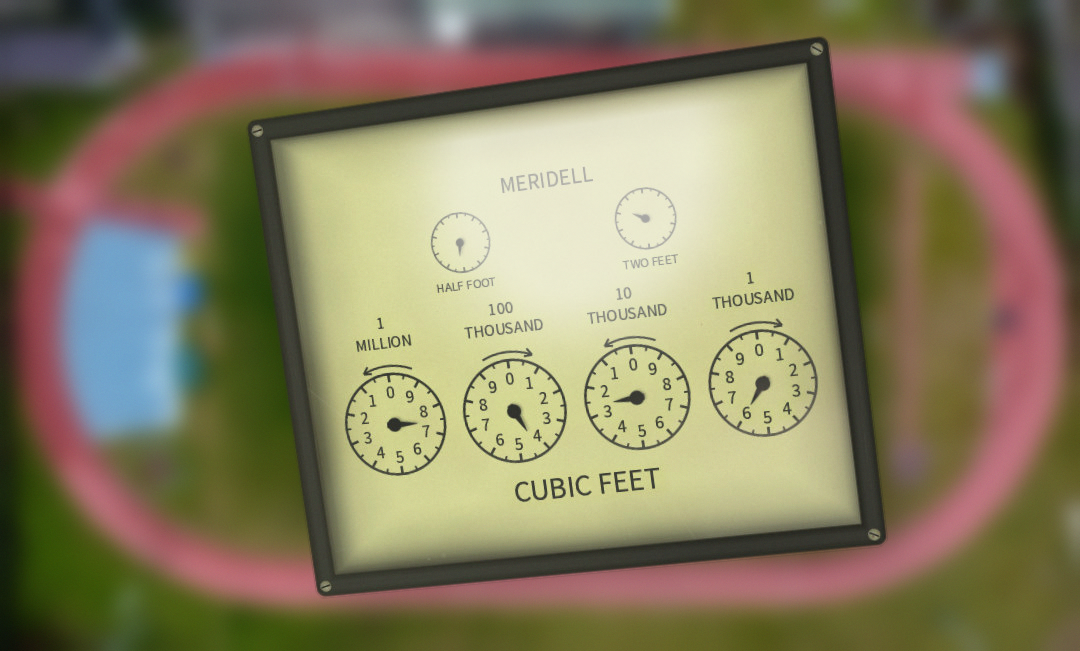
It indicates ft³ 742600
